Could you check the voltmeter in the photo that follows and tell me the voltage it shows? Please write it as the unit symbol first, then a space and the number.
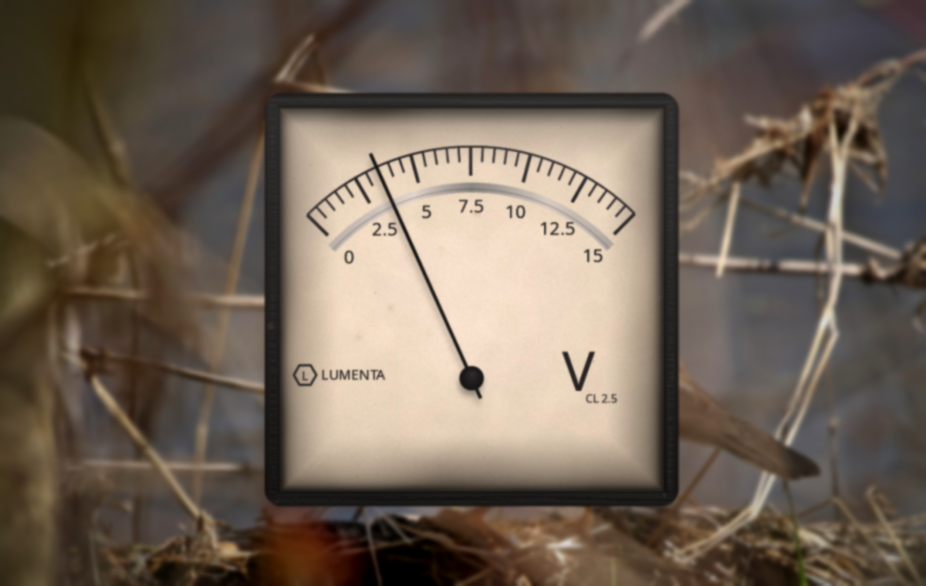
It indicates V 3.5
